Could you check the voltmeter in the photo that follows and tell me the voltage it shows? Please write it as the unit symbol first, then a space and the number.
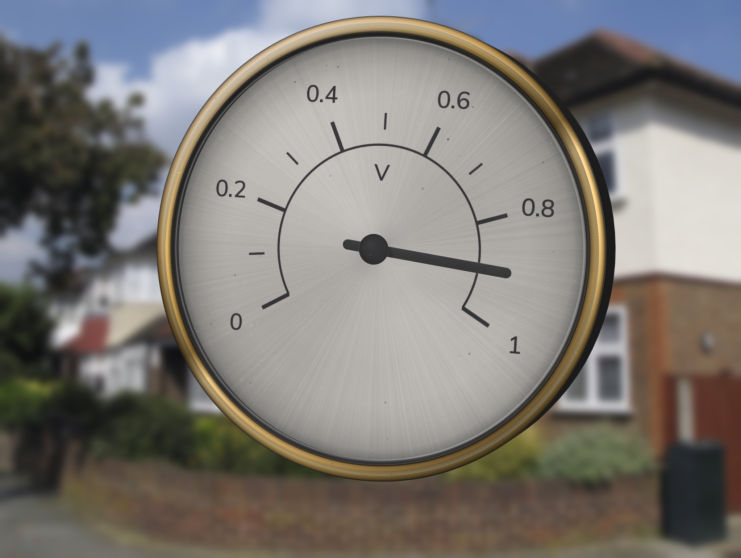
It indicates V 0.9
